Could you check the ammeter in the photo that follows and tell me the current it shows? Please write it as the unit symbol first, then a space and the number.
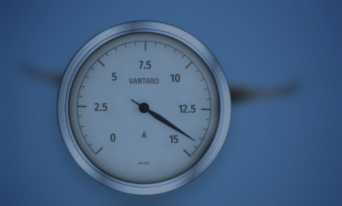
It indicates A 14.25
